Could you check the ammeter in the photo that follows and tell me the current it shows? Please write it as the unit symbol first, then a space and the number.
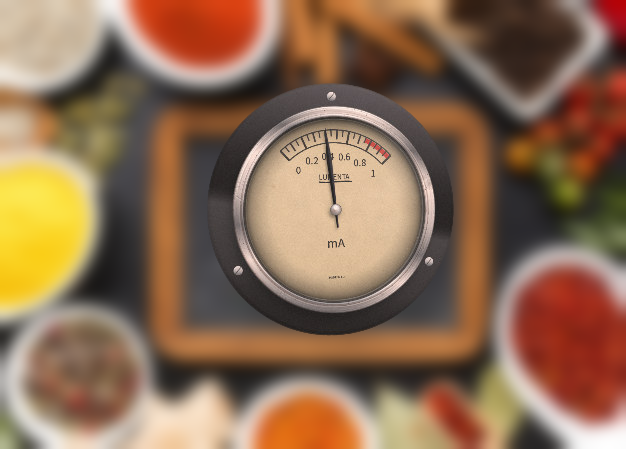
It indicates mA 0.4
